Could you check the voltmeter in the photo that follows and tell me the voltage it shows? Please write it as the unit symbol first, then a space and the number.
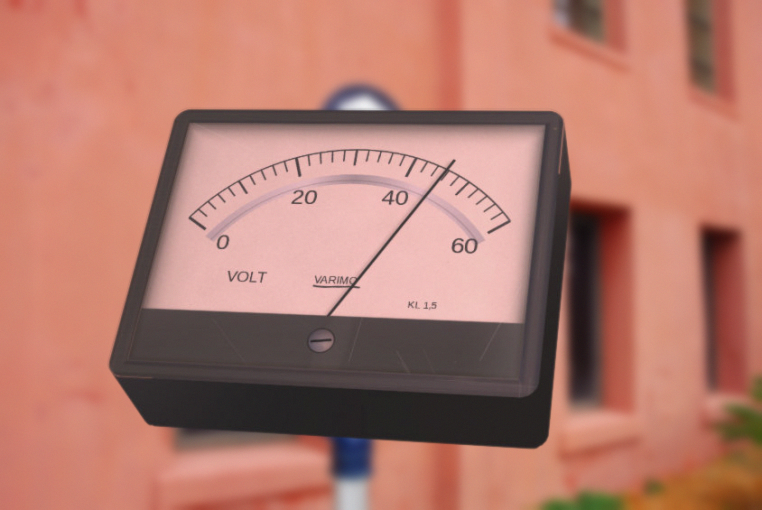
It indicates V 46
